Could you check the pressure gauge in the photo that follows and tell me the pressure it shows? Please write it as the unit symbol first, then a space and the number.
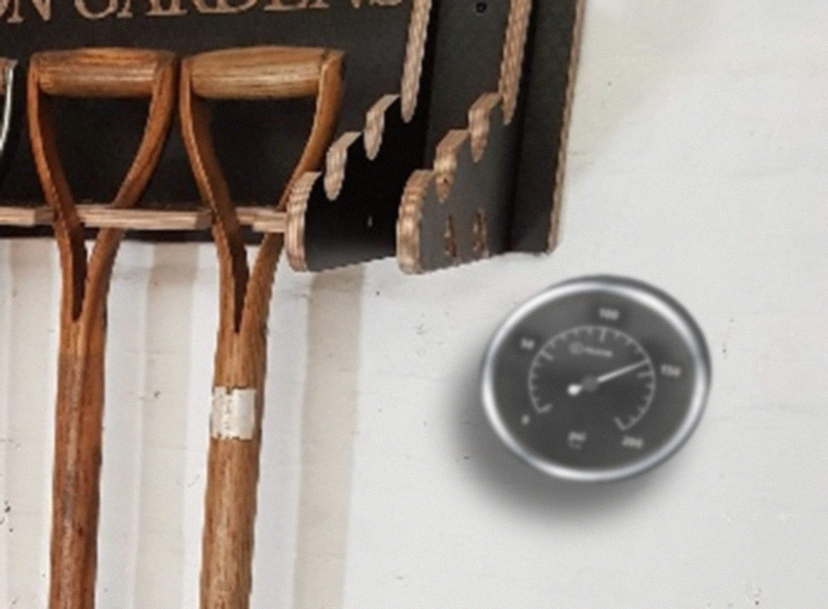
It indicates psi 140
